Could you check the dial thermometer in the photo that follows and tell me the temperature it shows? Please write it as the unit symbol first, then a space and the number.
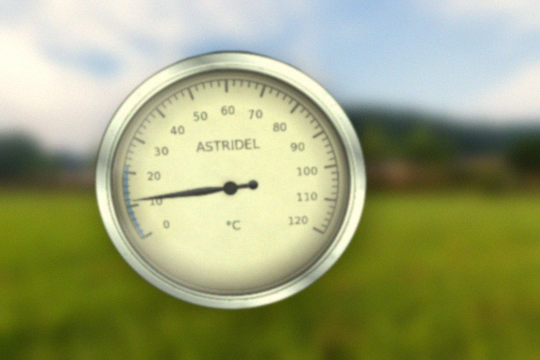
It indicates °C 12
